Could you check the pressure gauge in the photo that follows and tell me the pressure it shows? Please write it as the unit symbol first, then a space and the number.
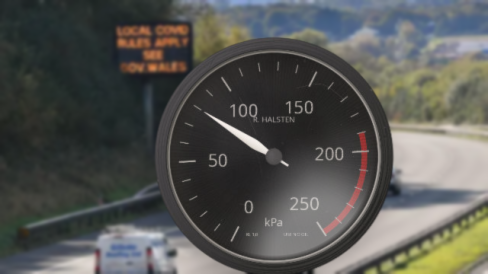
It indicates kPa 80
